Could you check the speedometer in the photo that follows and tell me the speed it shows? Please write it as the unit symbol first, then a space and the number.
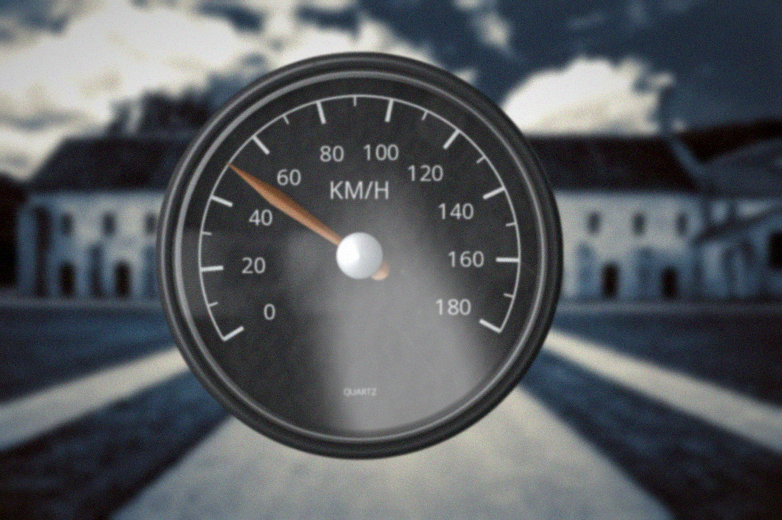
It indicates km/h 50
